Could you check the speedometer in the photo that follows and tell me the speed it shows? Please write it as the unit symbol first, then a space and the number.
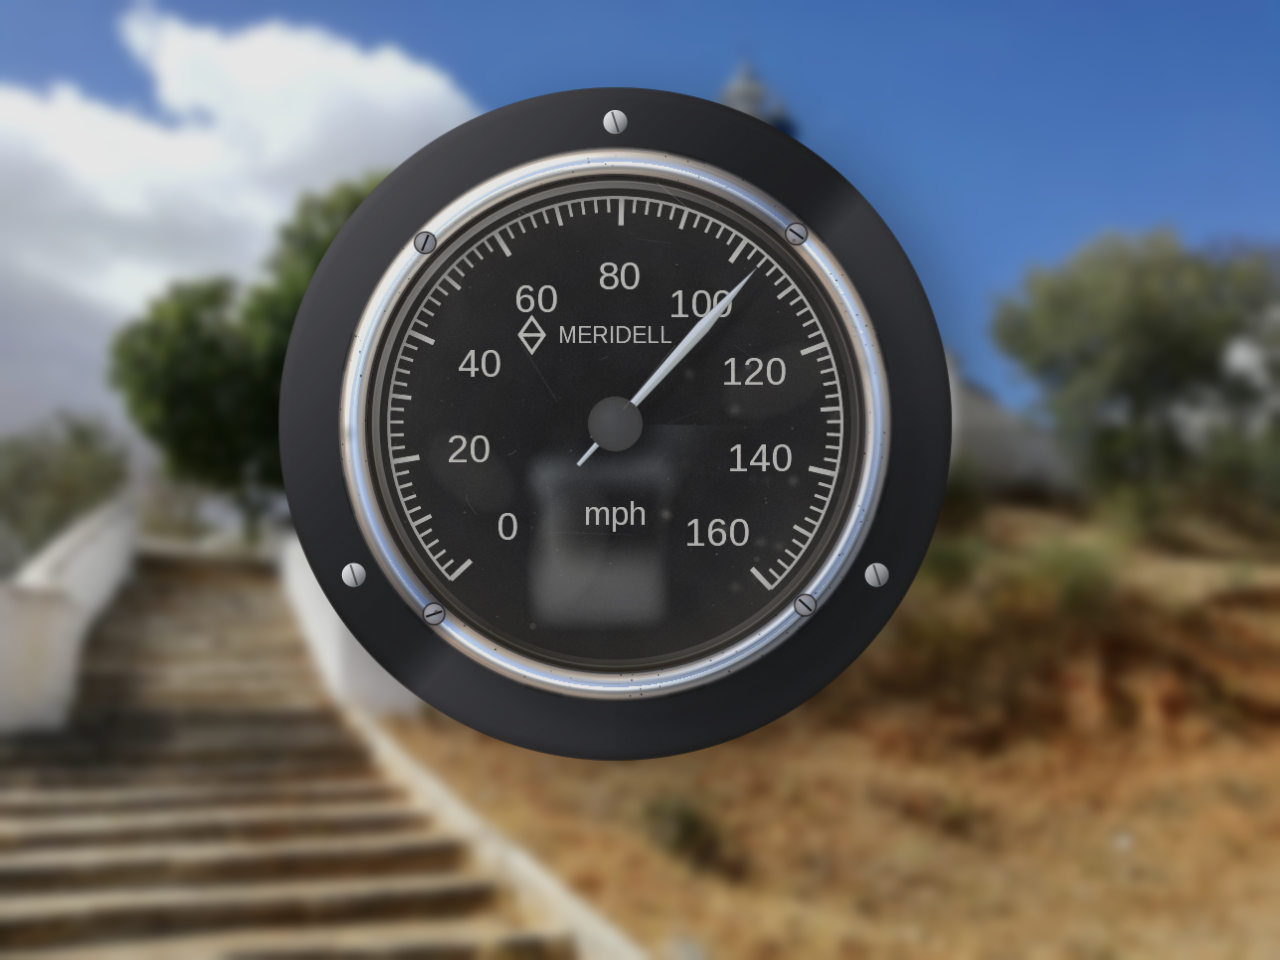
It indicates mph 104
